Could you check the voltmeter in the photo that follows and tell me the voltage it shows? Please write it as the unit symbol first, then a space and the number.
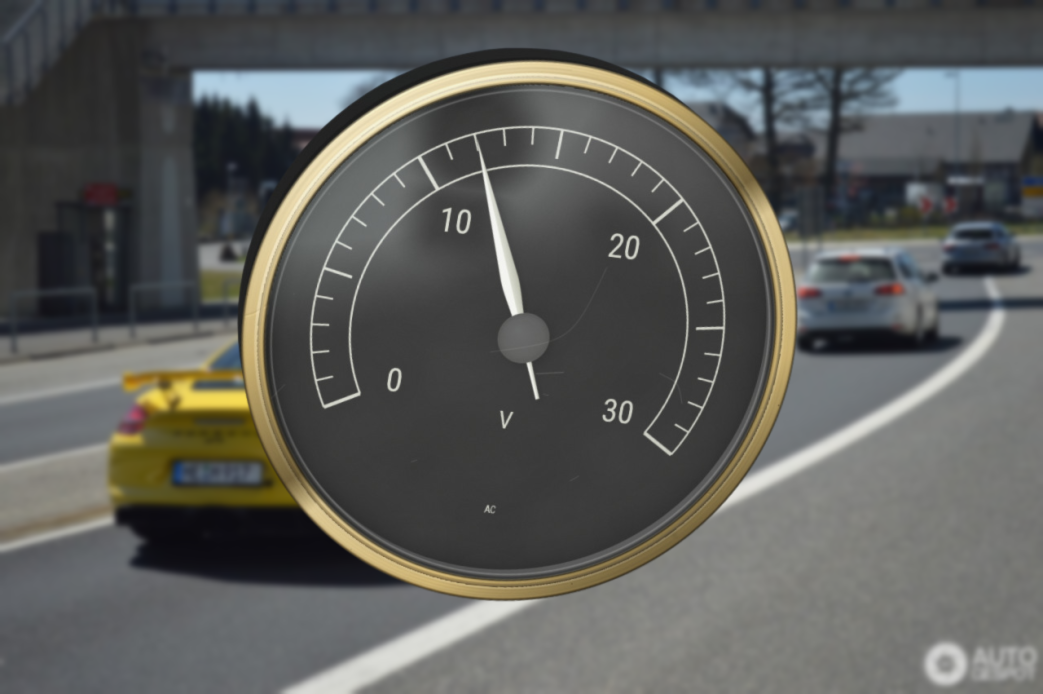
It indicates V 12
